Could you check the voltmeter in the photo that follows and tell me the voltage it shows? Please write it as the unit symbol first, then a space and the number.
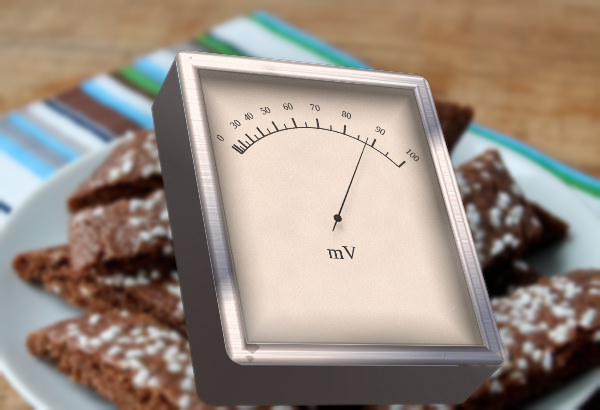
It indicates mV 87.5
